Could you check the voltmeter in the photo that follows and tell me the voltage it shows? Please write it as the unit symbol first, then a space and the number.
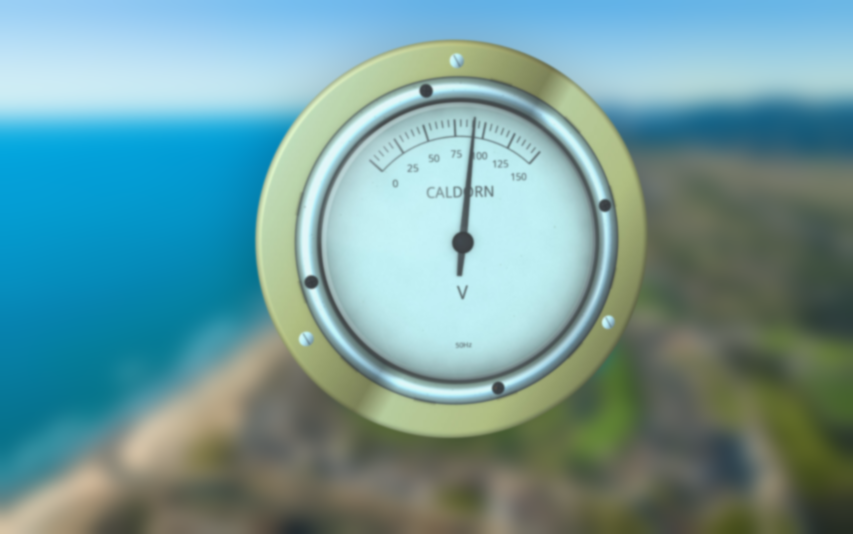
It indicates V 90
